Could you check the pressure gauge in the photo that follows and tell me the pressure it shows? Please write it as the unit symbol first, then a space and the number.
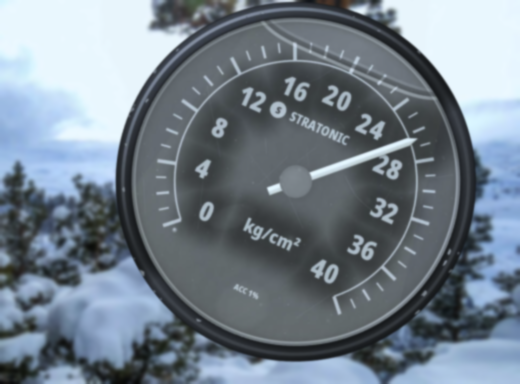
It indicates kg/cm² 26.5
